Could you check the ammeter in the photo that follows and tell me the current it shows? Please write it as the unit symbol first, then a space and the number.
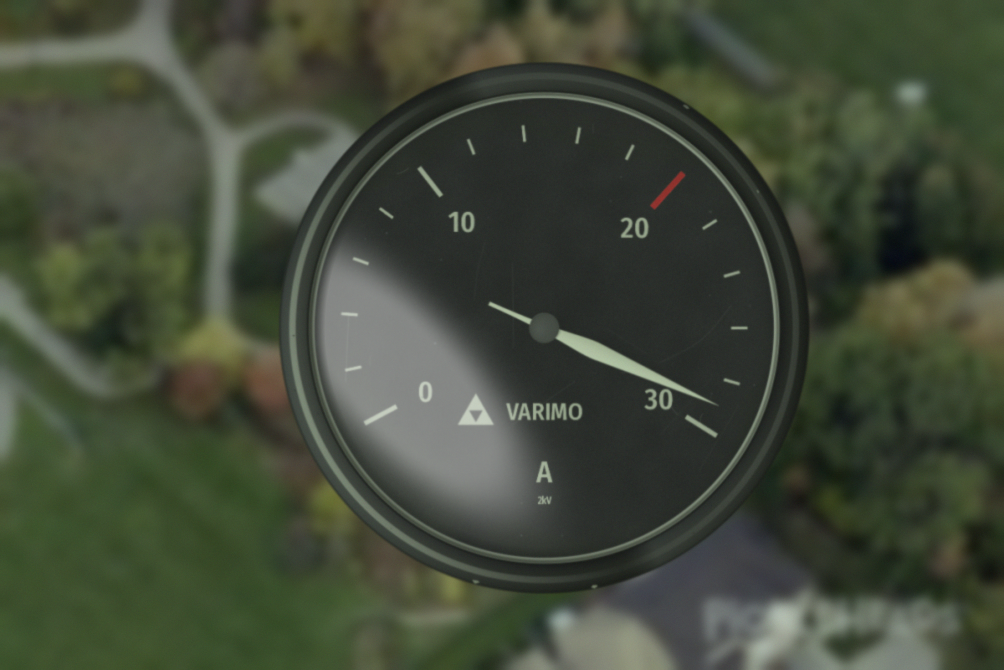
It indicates A 29
